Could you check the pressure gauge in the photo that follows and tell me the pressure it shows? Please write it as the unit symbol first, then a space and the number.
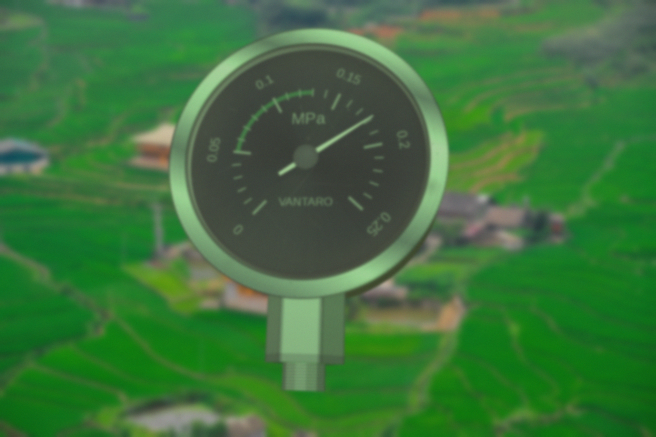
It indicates MPa 0.18
